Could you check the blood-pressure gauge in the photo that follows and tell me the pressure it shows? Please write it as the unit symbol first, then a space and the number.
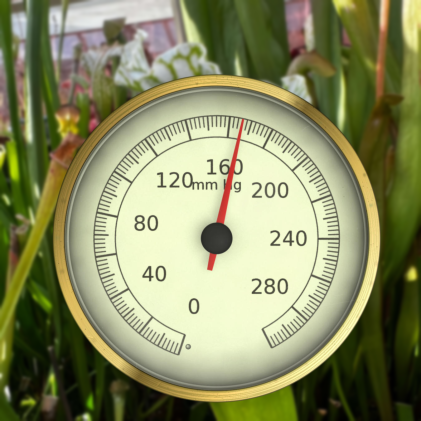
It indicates mmHg 166
